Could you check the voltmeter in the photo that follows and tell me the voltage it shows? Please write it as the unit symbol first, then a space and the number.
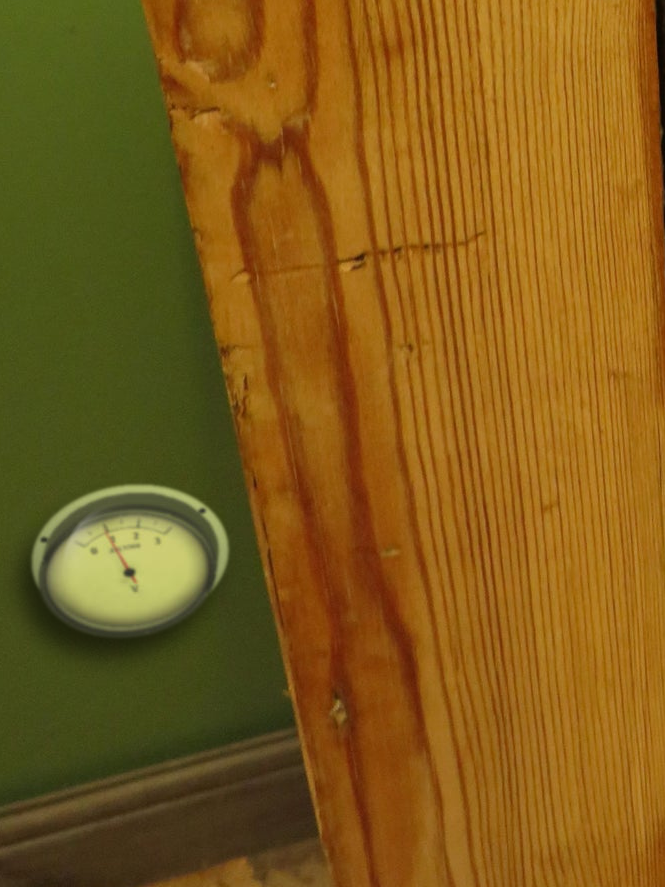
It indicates V 1
